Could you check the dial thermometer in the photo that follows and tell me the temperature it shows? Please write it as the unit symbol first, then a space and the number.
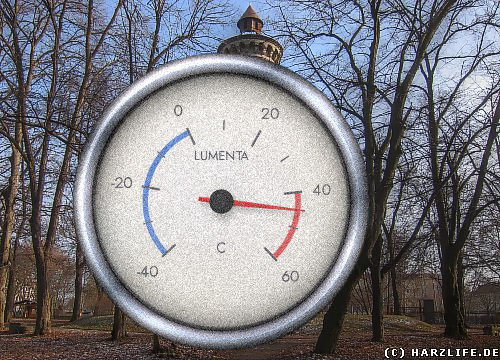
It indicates °C 45
